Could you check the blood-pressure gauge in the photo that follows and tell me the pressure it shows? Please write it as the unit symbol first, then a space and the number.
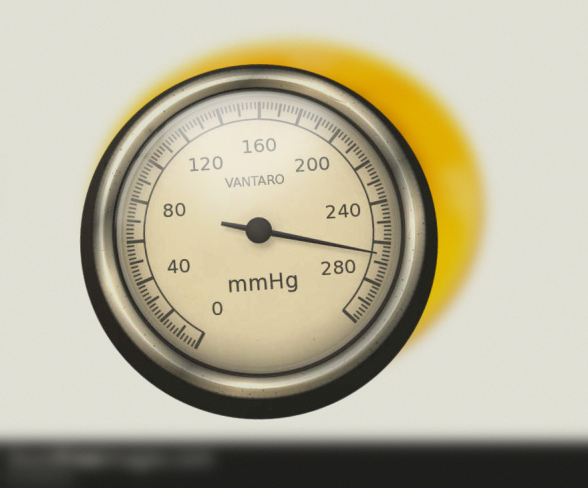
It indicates mmHg 266
